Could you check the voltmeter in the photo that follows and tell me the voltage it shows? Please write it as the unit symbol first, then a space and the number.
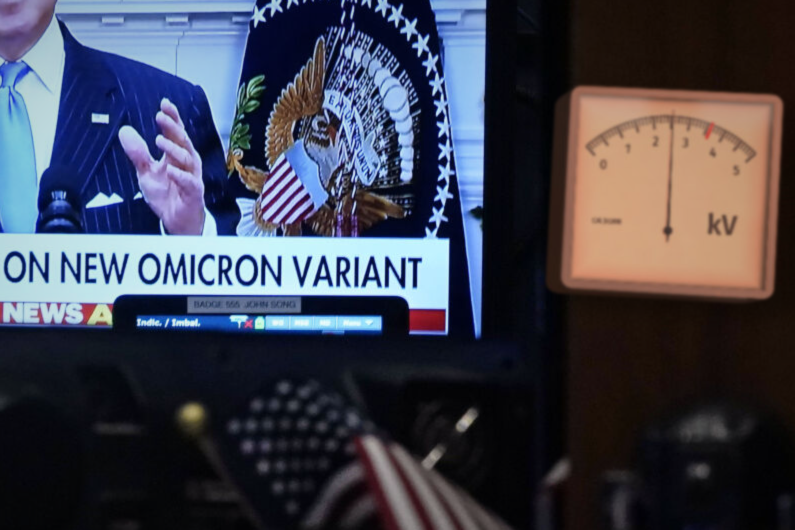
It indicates kV 2.5
